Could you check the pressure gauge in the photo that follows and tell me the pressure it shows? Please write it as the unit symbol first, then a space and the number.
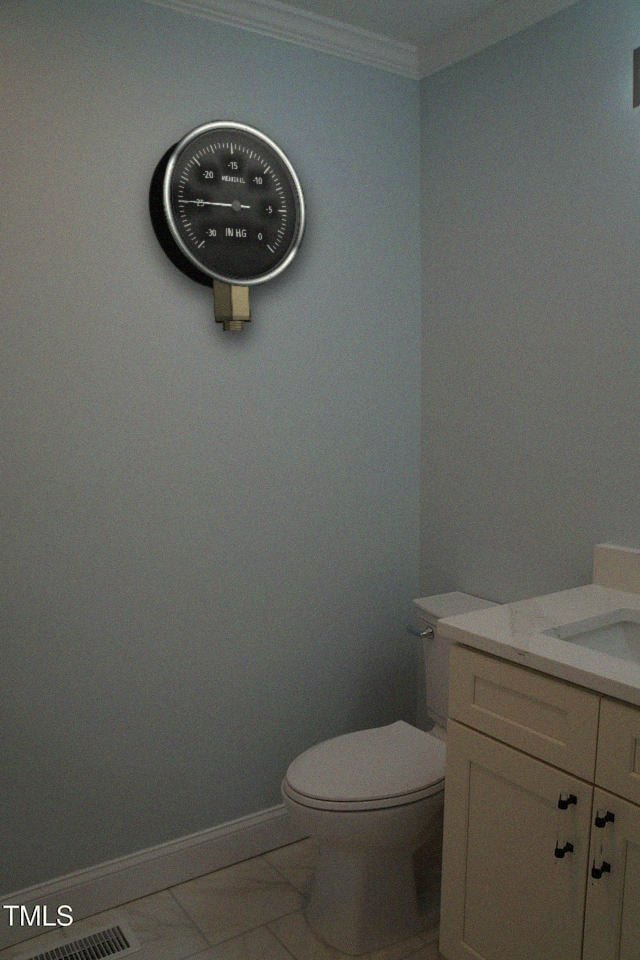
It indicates inHg -25
